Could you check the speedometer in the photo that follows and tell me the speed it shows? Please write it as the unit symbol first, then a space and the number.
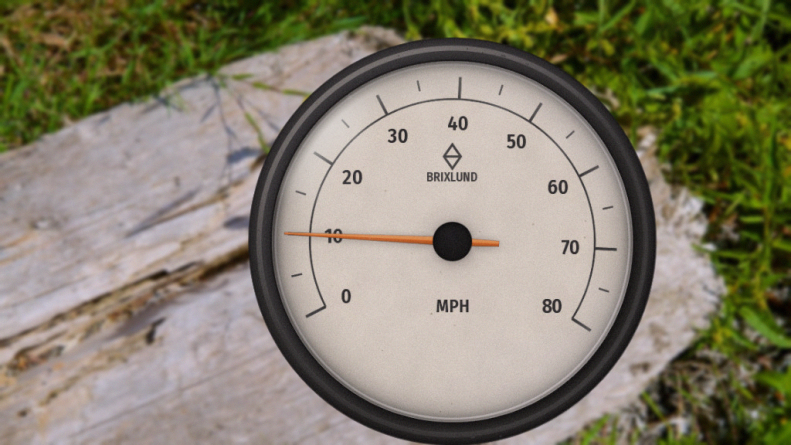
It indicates mph 10
